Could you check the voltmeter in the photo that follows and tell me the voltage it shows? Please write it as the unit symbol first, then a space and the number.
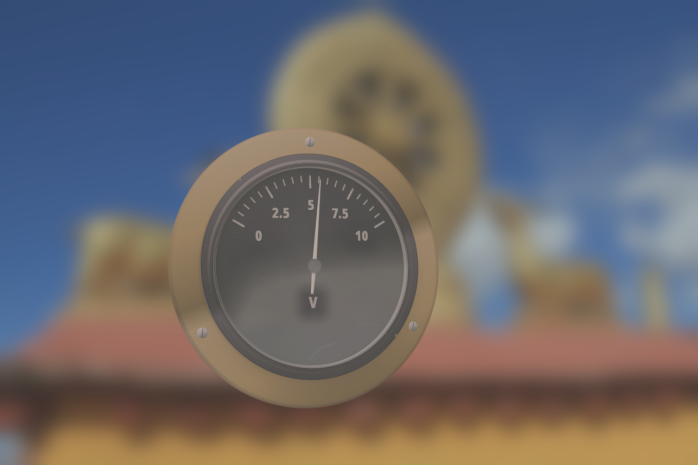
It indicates V 5.5
